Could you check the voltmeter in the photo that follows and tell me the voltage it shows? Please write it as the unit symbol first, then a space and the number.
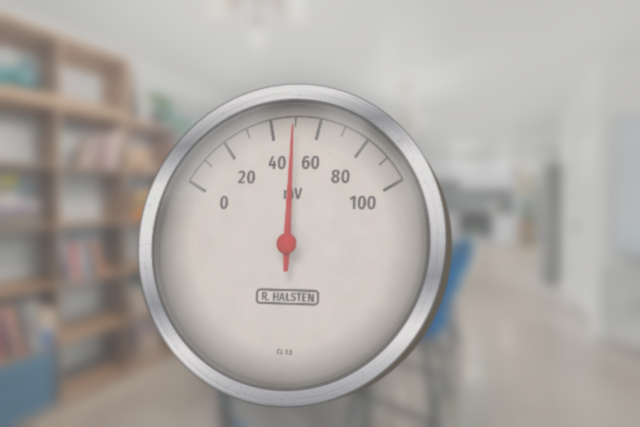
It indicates mV 50
